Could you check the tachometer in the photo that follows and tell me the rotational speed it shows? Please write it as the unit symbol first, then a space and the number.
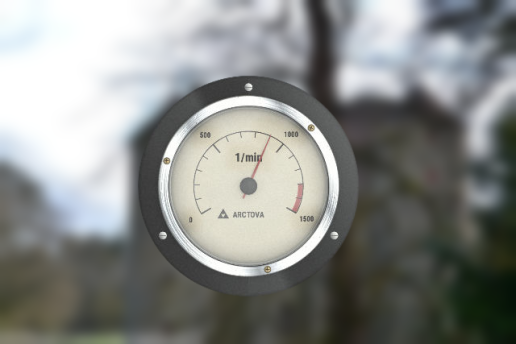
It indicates rpm 900
